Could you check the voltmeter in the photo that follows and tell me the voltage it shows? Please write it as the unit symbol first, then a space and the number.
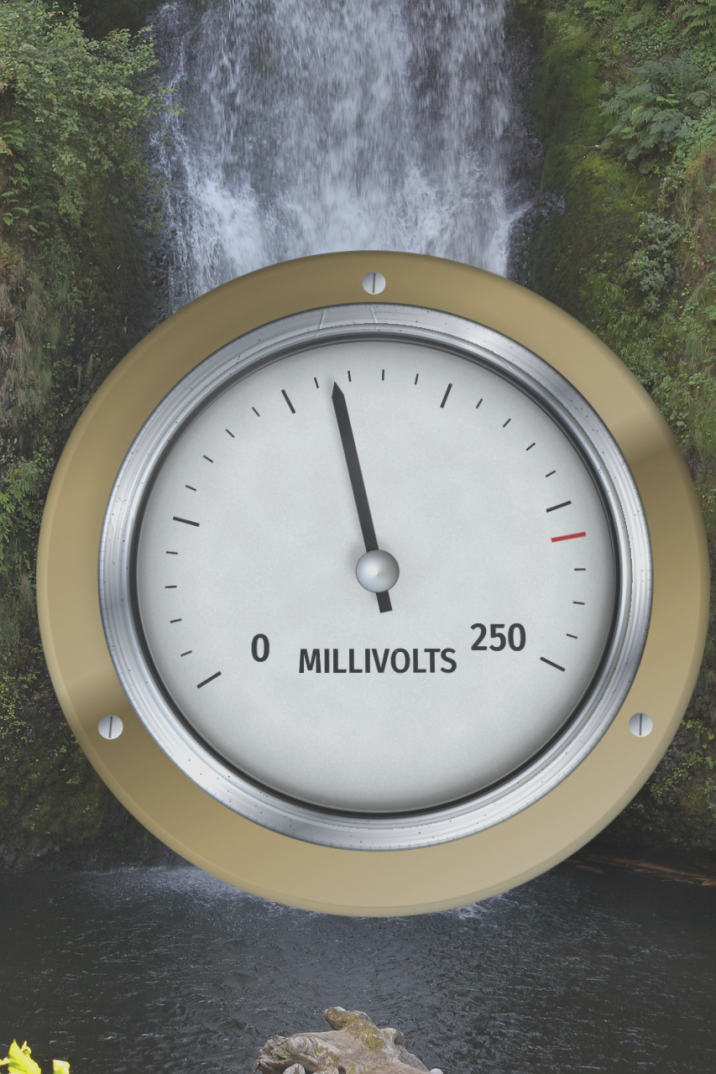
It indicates mV 115
